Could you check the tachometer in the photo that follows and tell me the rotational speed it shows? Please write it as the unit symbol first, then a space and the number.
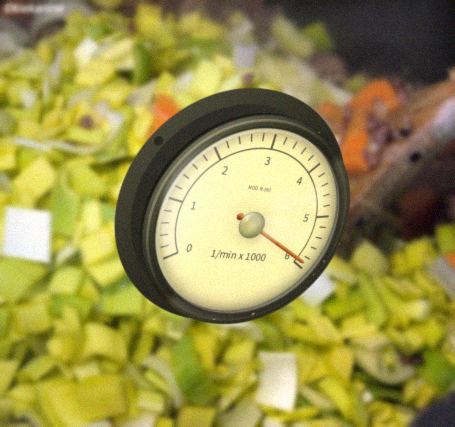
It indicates rpm 5900
